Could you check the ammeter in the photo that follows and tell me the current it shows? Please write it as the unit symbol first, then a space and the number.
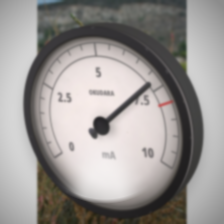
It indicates mA 7.25
